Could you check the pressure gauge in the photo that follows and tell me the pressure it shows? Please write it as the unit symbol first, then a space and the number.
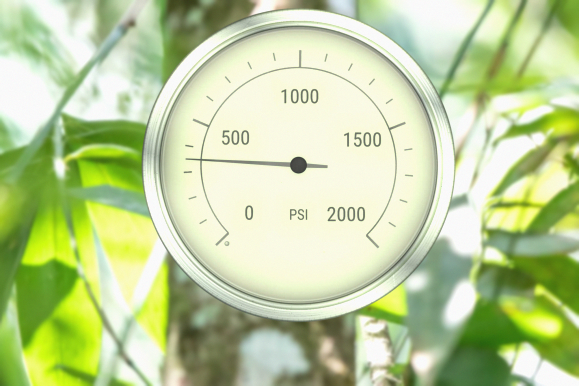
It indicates psi 350
